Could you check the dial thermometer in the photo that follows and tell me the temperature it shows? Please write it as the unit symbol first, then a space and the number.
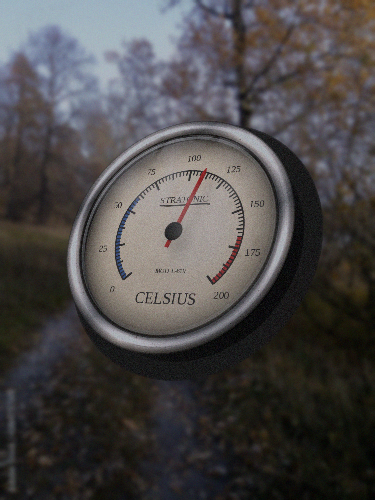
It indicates °C 112.5
